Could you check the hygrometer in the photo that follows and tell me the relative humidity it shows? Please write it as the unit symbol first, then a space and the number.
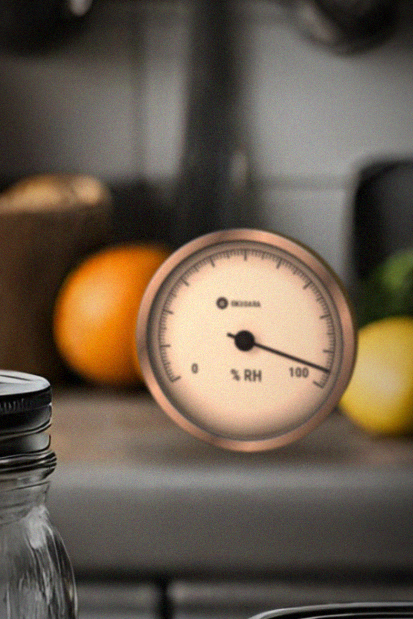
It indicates % 95
